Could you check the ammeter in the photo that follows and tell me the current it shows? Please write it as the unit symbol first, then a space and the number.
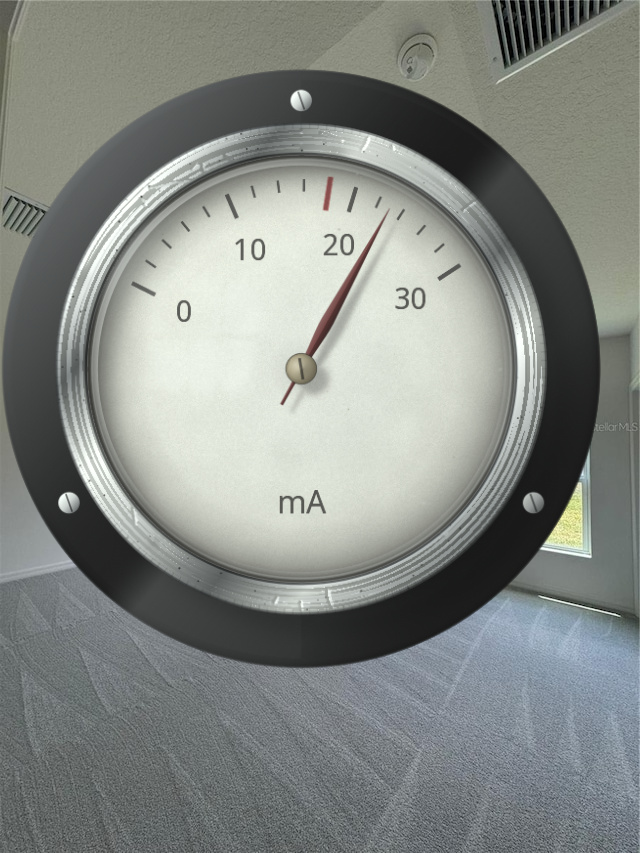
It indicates mA 23
